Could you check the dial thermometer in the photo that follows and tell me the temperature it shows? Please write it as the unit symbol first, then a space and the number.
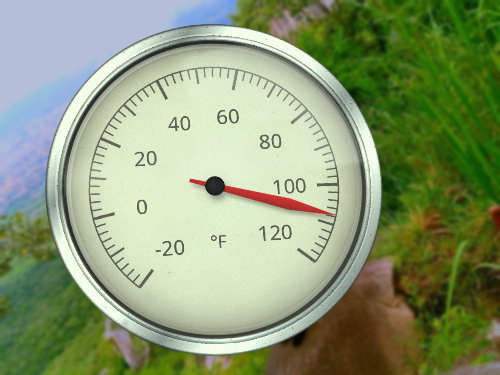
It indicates °F 108
